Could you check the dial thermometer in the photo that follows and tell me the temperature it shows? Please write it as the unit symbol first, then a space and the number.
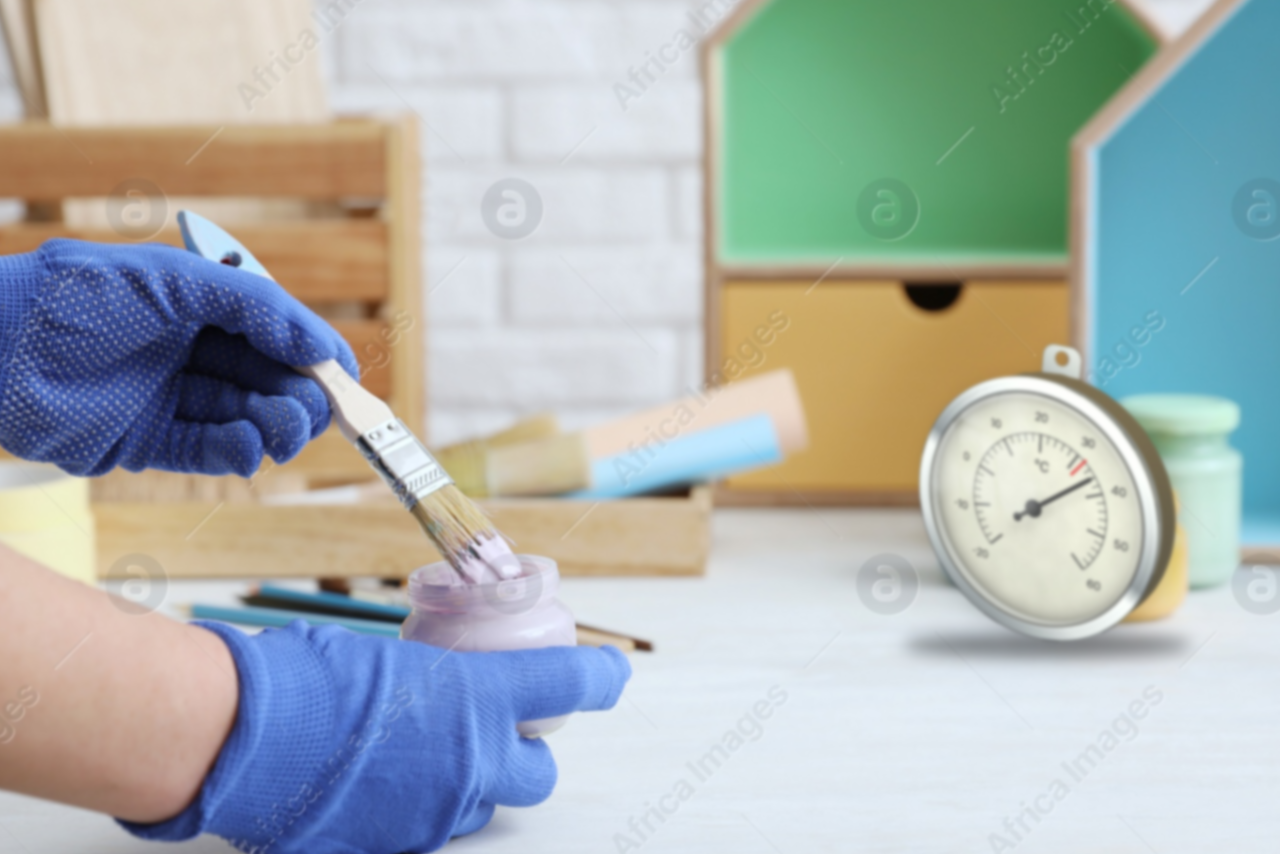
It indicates °C 36
